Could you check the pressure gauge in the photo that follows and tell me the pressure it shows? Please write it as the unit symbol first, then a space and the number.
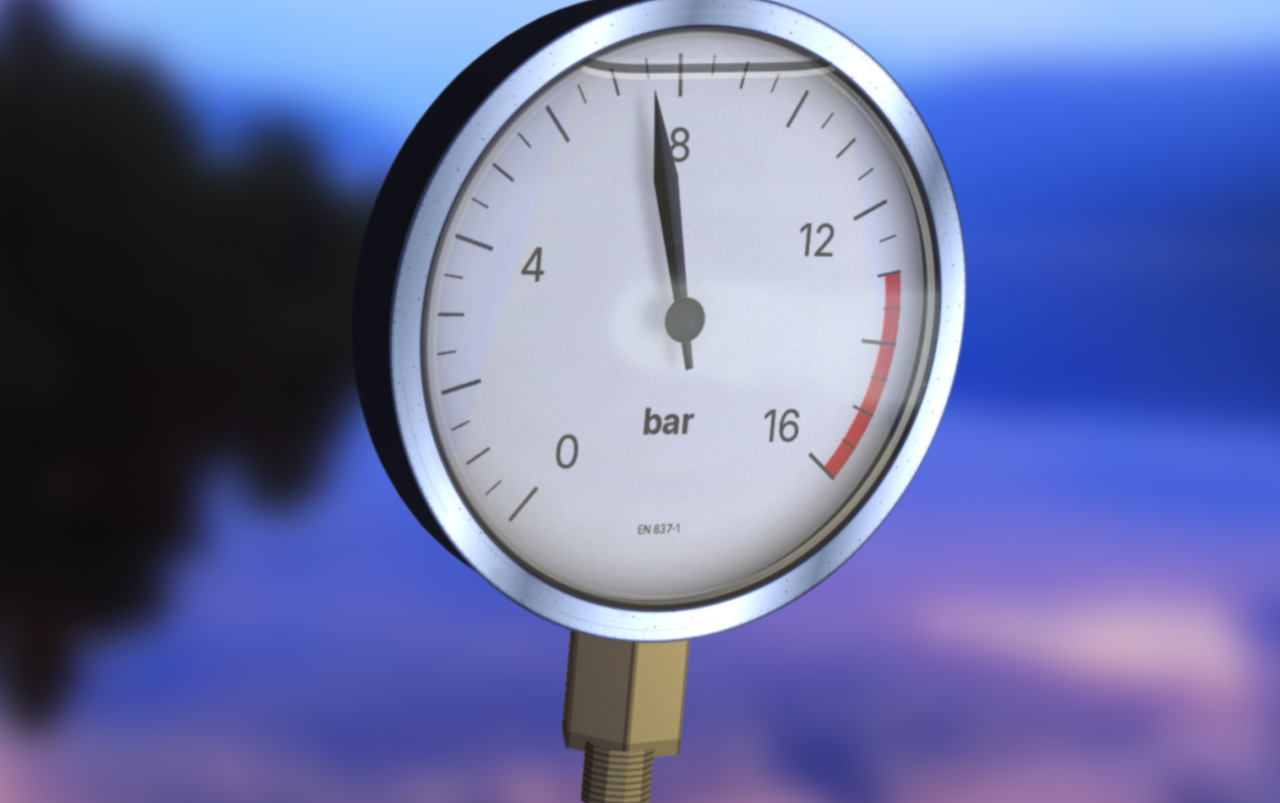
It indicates bar 7.5
